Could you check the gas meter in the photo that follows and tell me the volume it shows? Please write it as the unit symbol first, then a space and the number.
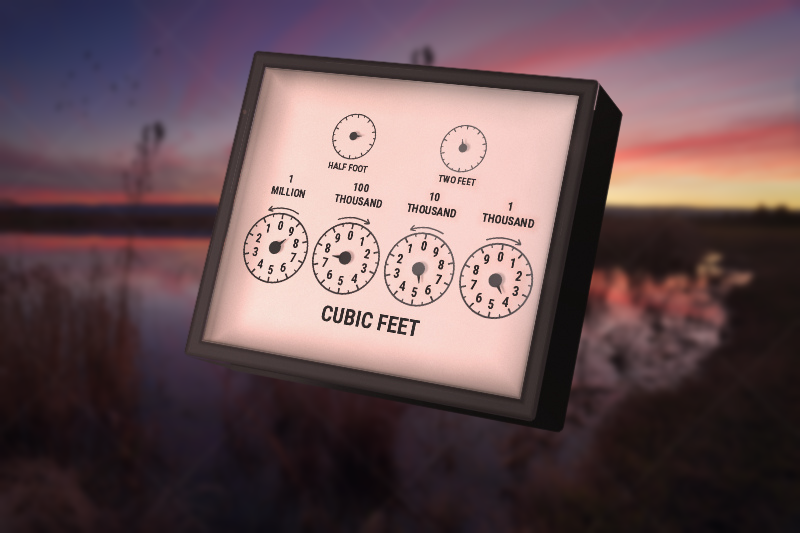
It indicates ft³ 875400
